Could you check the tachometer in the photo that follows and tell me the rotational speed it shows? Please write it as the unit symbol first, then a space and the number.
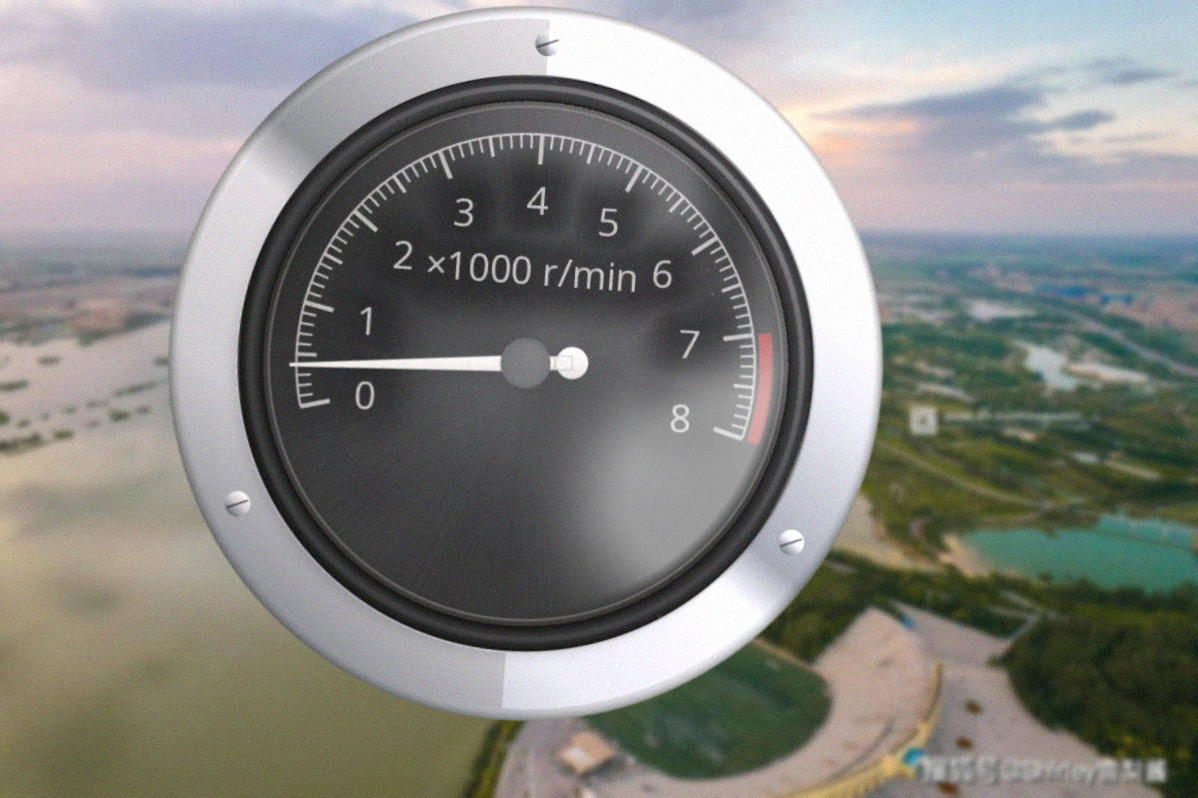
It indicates rpm 400
